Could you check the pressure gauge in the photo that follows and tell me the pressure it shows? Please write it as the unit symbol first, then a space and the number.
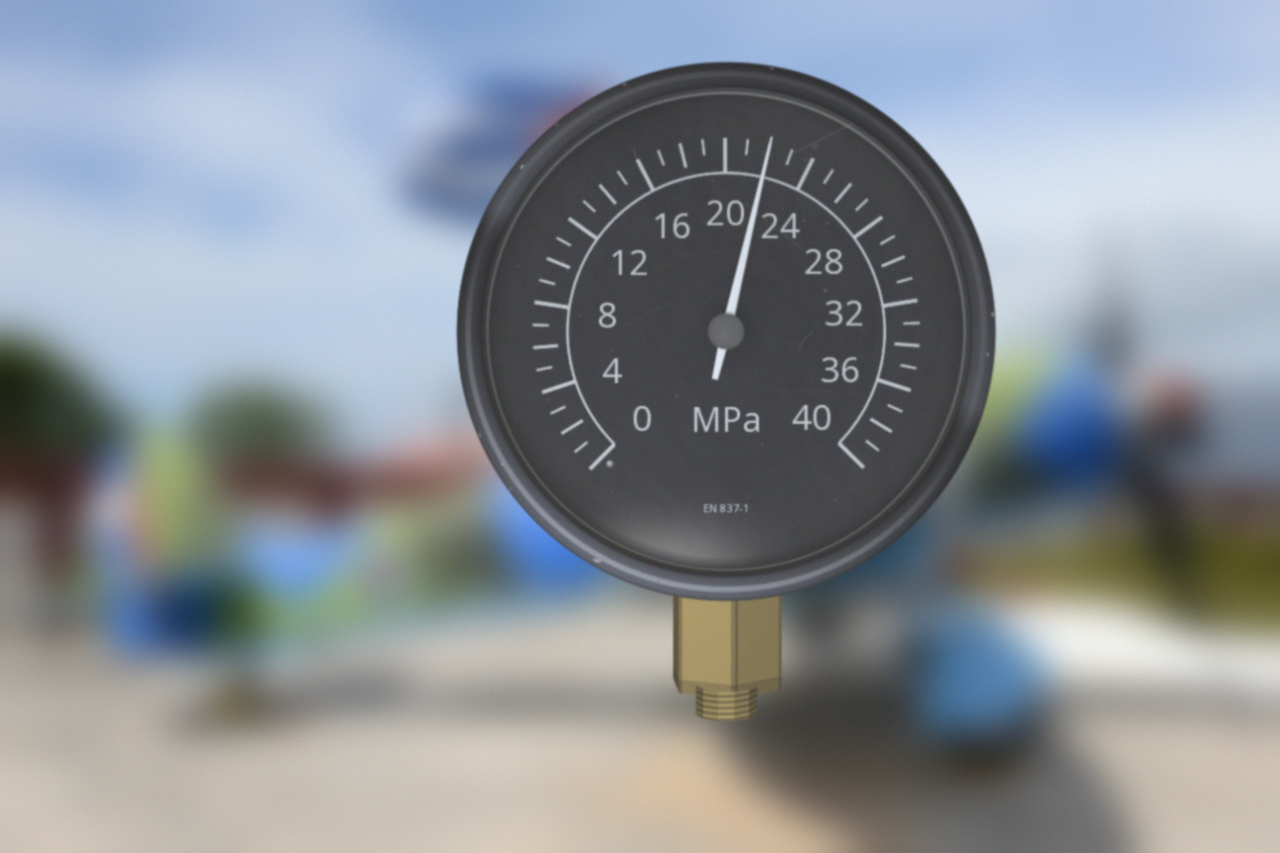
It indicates MPa 22
